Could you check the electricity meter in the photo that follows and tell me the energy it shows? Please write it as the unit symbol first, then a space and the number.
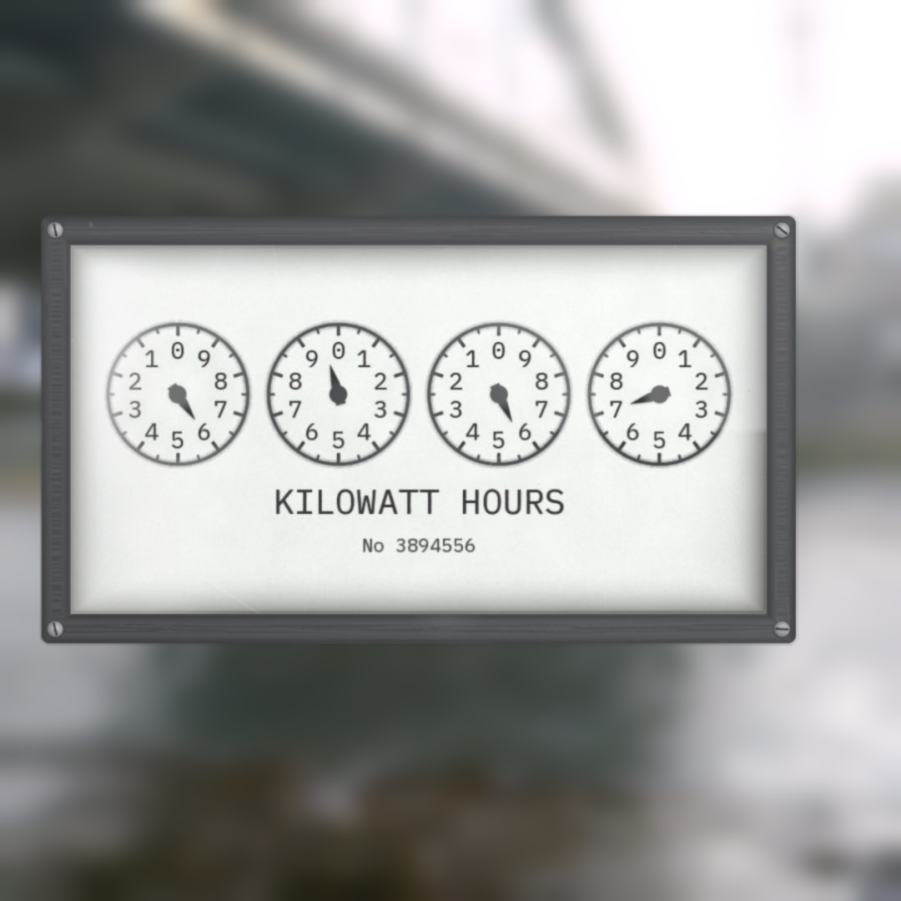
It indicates kWh 5957
